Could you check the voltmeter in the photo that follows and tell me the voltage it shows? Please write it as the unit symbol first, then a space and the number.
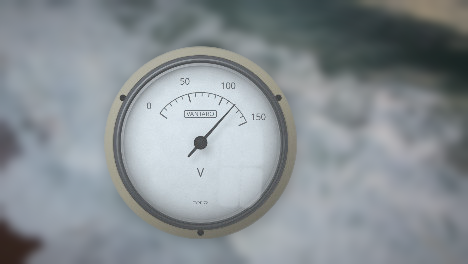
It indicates V 120
